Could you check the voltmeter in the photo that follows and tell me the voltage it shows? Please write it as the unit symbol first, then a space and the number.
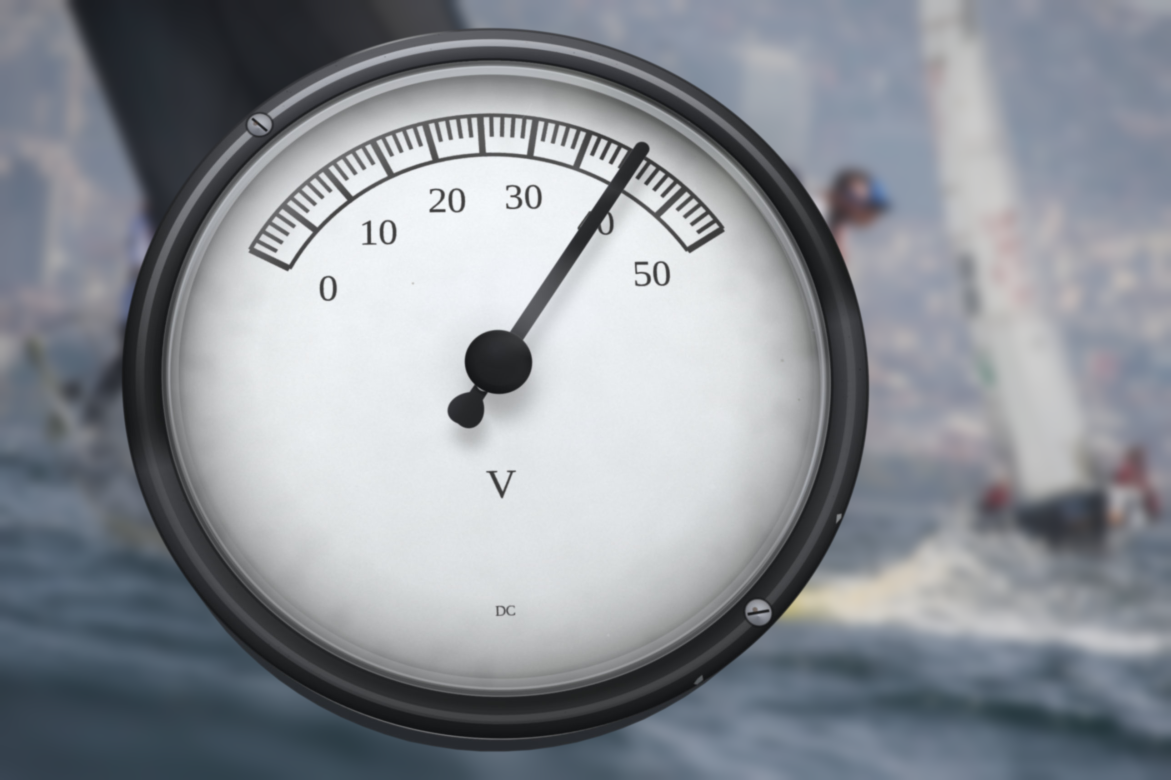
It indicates V 40
